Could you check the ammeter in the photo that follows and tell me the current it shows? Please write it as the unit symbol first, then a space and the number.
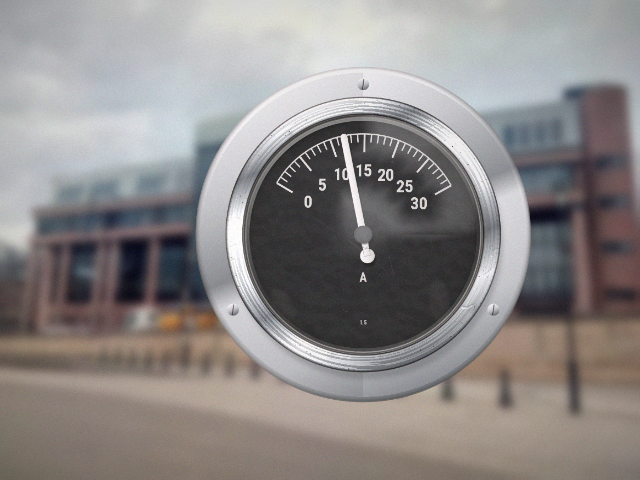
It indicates A 12
